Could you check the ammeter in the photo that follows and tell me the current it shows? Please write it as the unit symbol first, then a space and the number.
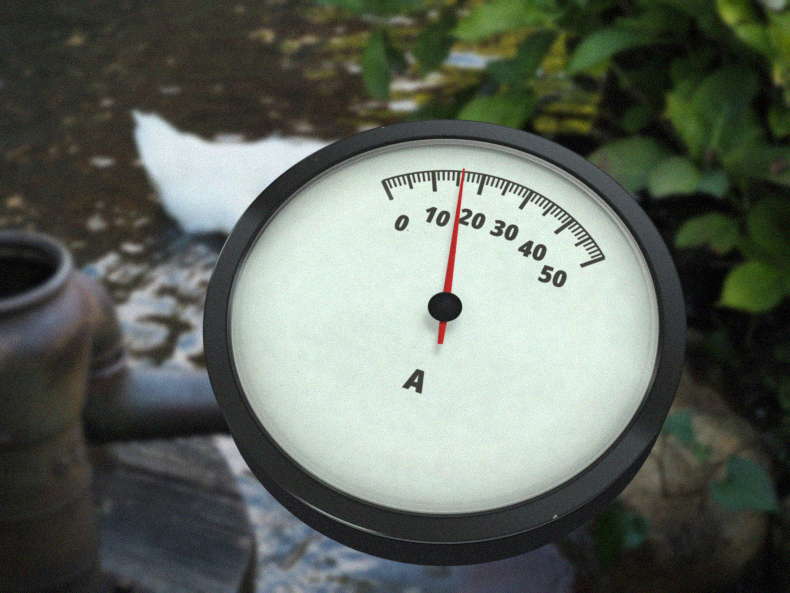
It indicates A 16
